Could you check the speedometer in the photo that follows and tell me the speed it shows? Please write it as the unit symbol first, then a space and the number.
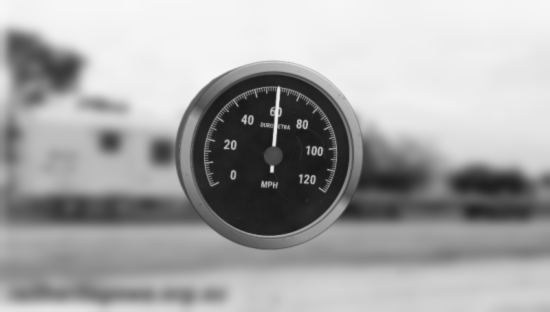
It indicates mph 60
